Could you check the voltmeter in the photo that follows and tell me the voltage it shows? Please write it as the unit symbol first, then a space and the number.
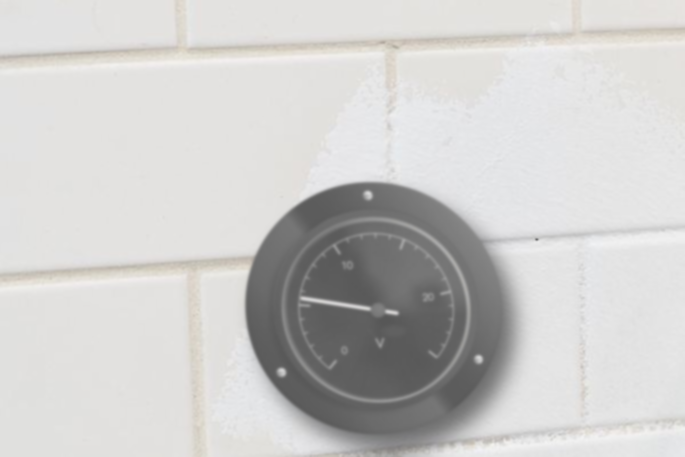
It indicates V 5.5
